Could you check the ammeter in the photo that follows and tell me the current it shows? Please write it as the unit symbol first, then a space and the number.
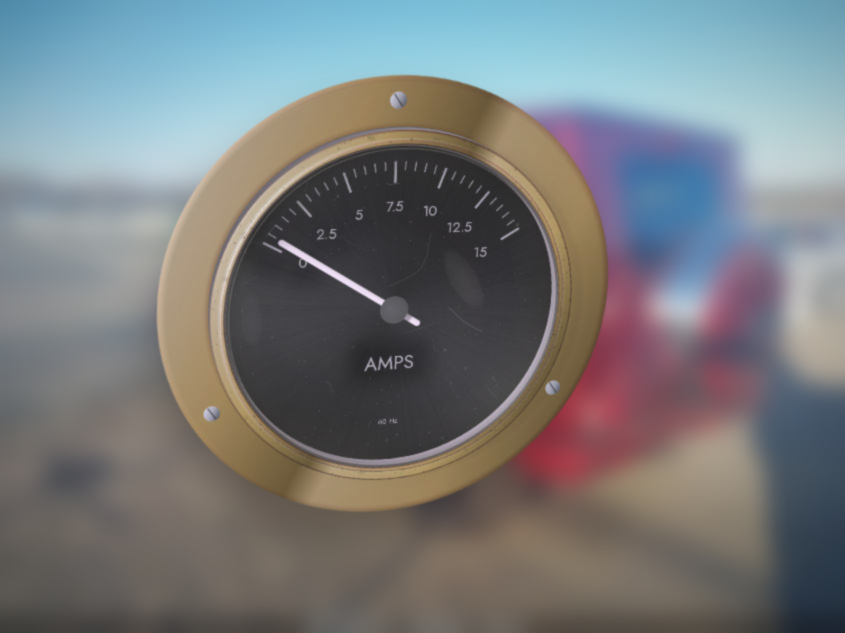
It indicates A 0.5
